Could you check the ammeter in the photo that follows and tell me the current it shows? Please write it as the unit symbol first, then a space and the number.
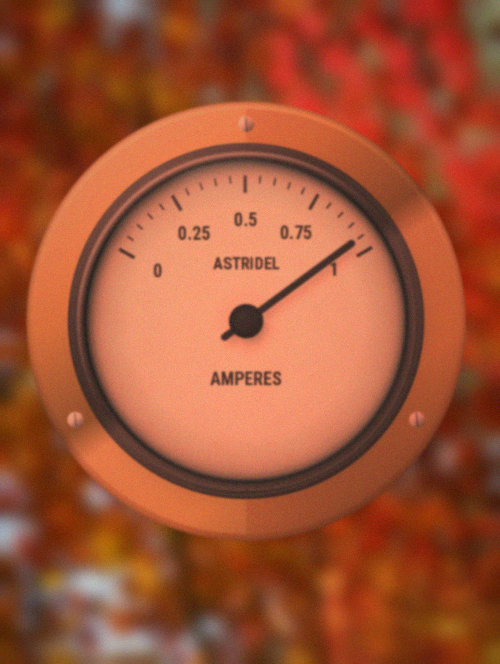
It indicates A 0.95
